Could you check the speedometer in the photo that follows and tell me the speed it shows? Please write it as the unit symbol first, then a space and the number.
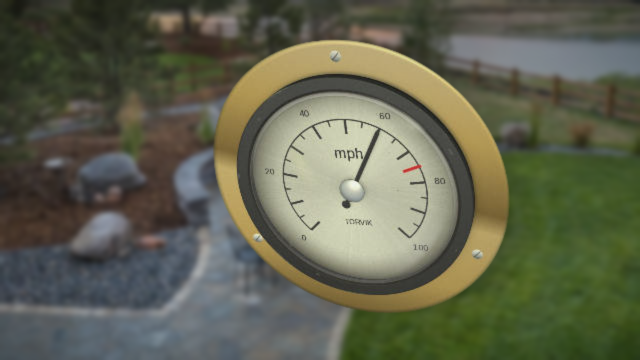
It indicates mph 60
